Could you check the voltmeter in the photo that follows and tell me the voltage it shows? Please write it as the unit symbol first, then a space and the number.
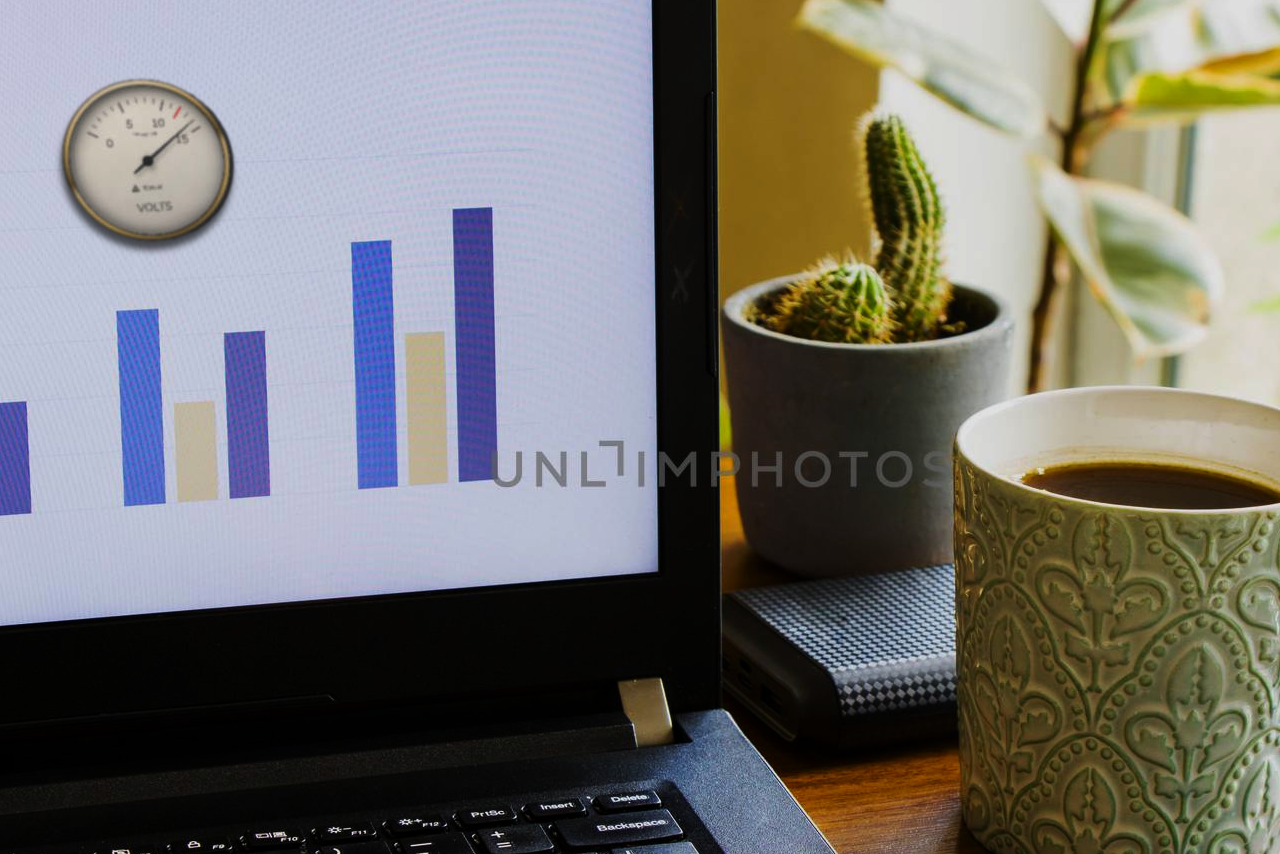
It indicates V 14
